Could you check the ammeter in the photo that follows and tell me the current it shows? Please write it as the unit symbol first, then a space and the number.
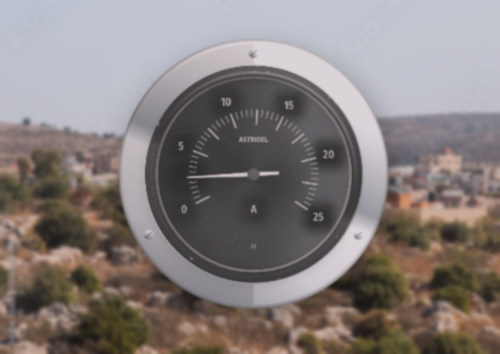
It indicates A 2.5
